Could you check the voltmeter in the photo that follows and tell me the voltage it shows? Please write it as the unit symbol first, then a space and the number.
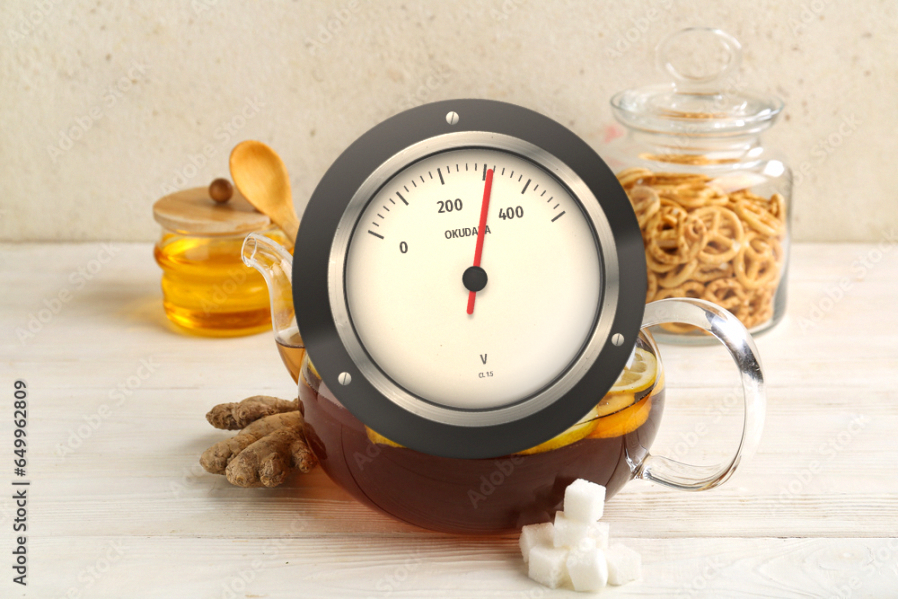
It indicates V 310
